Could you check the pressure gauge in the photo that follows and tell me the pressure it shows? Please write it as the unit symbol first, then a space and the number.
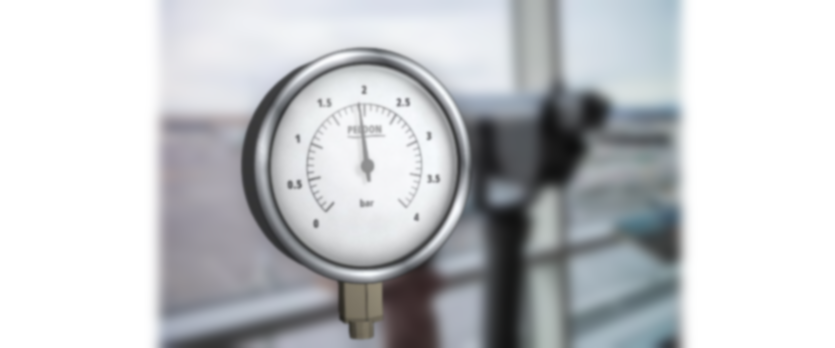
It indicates bar 1.9
